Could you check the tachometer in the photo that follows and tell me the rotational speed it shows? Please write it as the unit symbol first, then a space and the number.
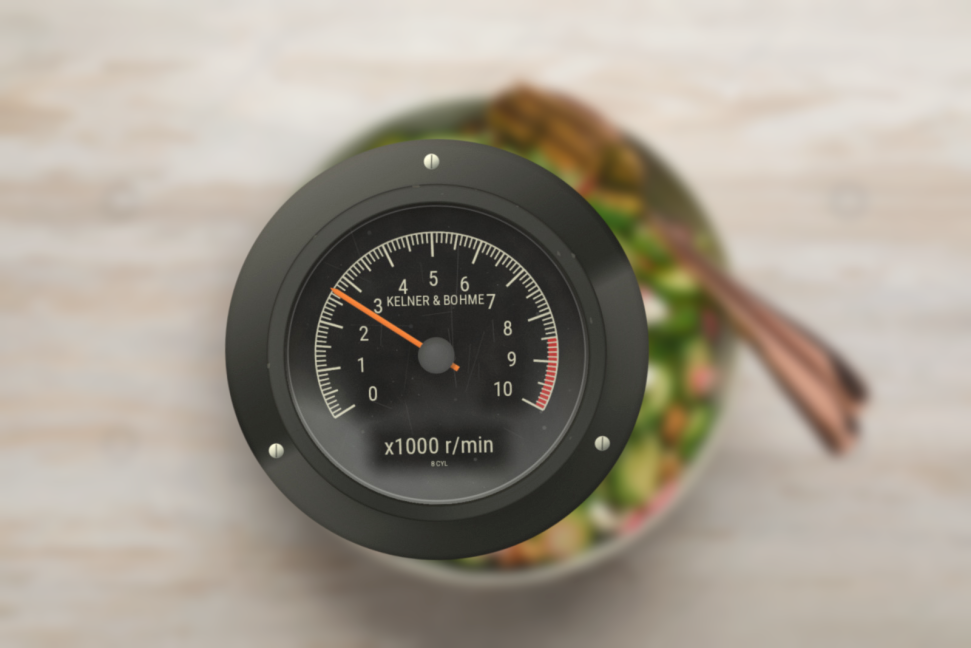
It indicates rpm 2700
